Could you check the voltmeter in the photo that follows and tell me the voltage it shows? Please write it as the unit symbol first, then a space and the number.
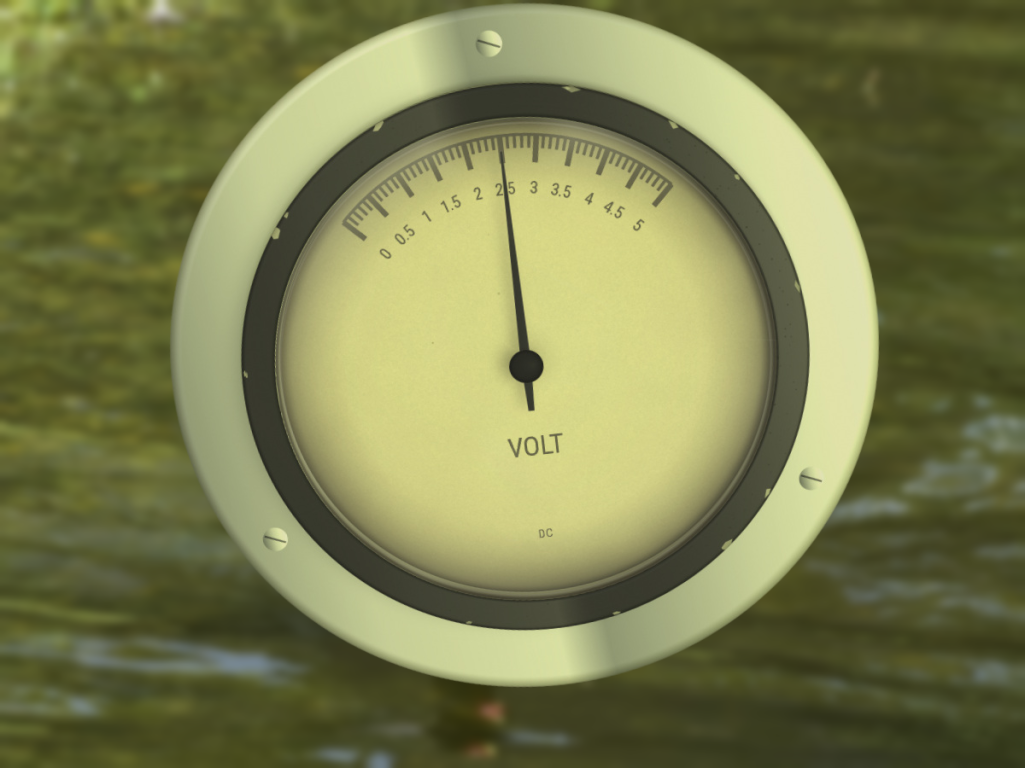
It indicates V 2.5
